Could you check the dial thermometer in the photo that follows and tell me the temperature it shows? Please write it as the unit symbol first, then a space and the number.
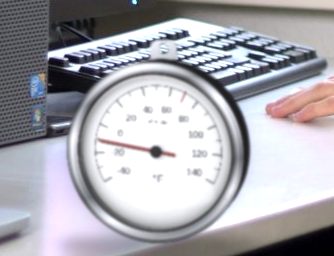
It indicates °F -10
